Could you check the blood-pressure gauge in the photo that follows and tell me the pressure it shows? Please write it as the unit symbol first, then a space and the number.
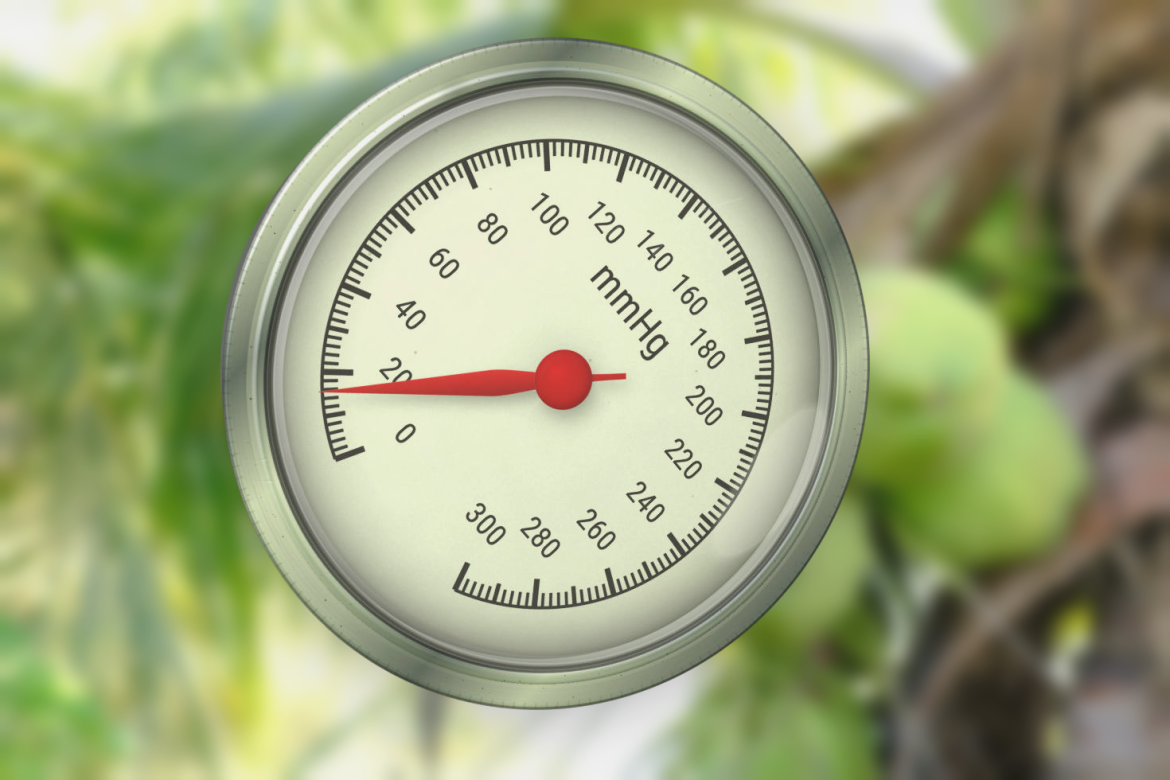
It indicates mmHg 16
